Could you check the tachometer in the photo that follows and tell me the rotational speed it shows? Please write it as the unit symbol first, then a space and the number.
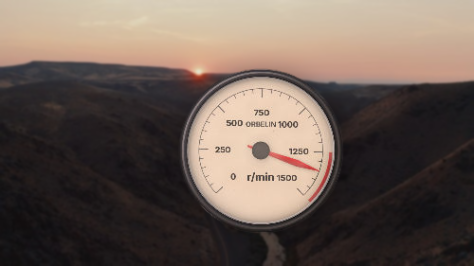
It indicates rpm 1350
